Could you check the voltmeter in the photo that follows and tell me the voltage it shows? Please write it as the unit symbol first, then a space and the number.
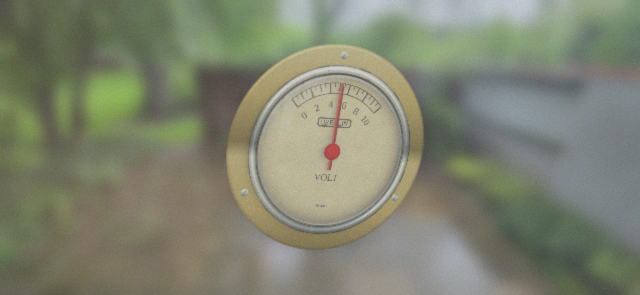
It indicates V 5
